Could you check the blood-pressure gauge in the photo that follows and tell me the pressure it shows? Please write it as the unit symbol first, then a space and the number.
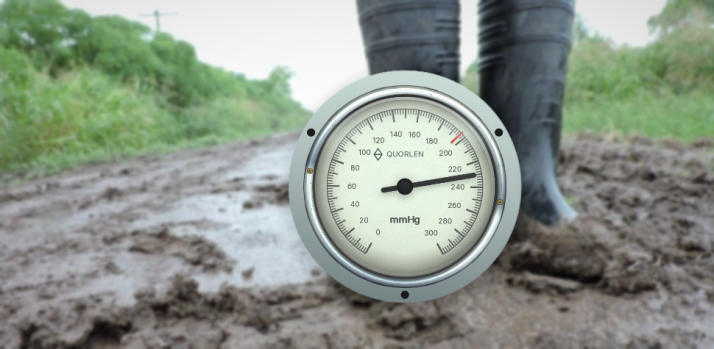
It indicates mmHg 230
